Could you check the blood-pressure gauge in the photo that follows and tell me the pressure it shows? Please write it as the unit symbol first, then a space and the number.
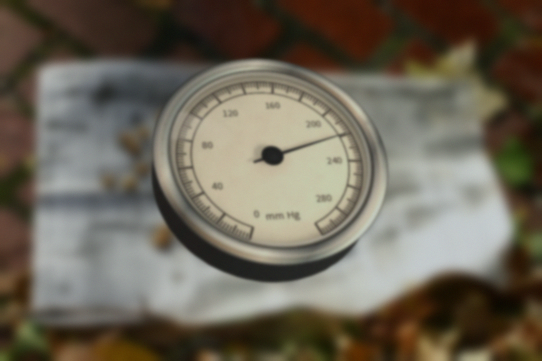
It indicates mmHg 220
